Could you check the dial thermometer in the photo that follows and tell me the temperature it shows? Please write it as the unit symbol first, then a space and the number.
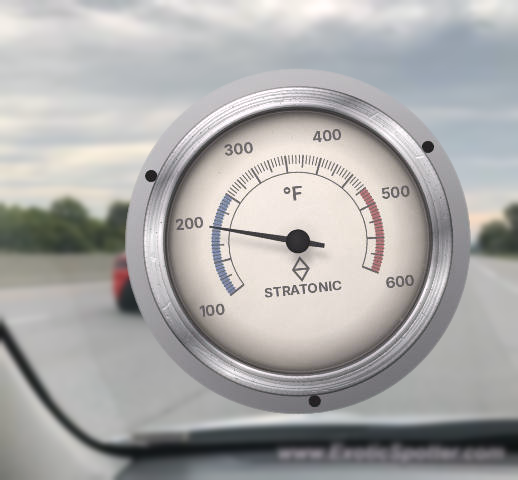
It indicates °F 200
